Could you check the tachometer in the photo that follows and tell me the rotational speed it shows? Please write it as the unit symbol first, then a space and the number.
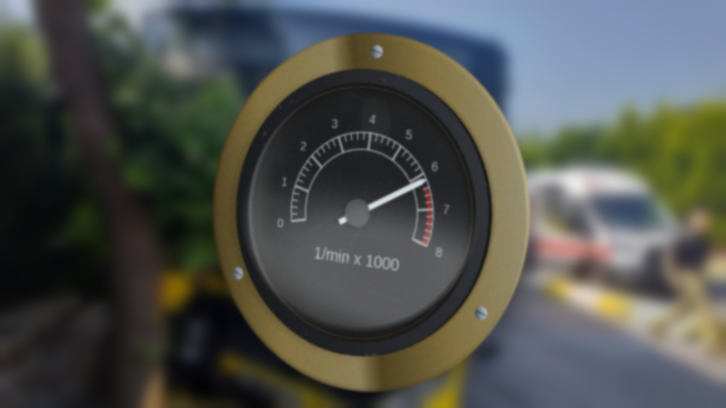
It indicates rpm 6200
